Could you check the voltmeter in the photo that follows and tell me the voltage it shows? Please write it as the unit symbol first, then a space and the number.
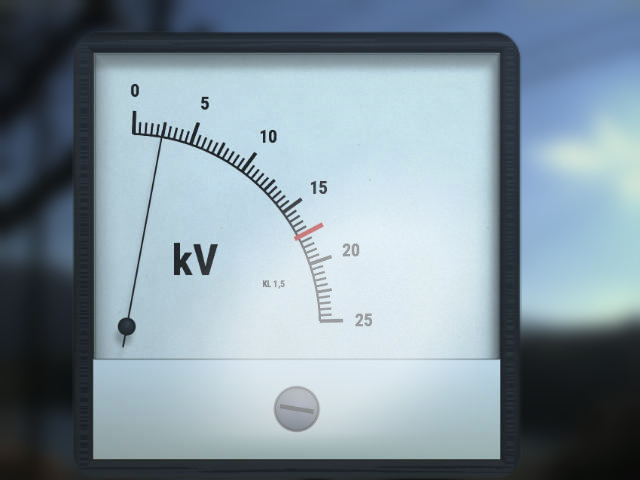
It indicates kV 2.5
